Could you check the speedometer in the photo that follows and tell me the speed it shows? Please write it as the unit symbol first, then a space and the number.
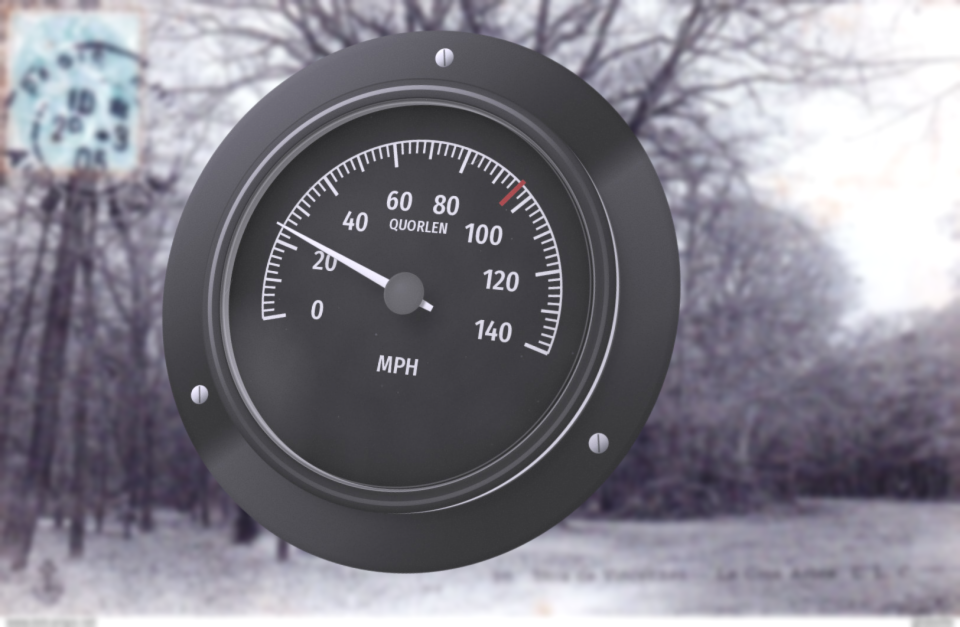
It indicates mph 24
